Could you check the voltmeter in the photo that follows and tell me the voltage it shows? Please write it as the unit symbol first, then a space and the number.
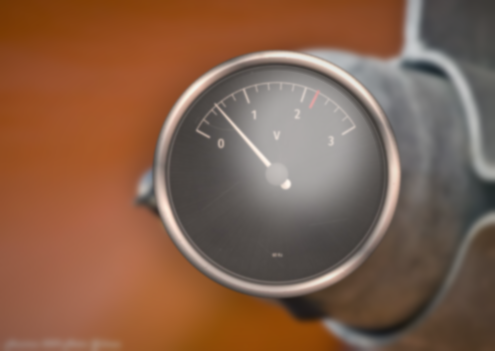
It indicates V 0.5
